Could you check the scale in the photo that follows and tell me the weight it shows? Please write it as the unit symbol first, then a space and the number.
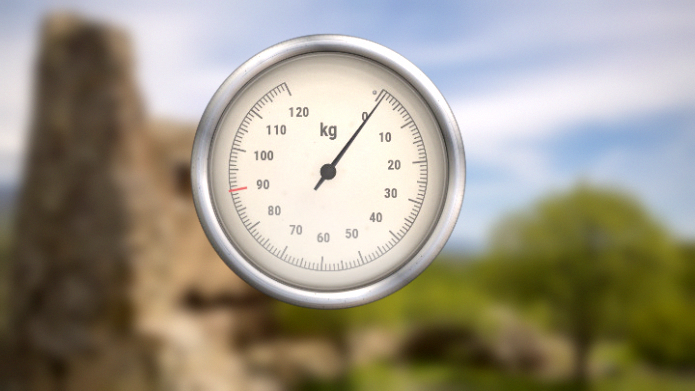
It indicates kg 1
